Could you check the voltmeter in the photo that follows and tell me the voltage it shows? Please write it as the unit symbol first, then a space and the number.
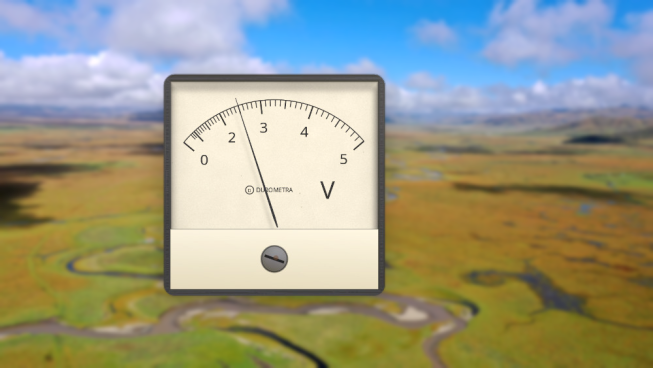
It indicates V 2.5
